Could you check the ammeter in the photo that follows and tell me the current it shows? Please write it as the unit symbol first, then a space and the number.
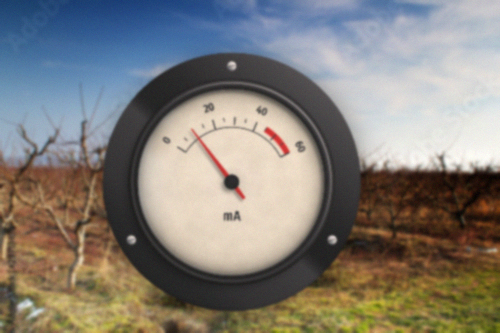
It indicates mA 10
